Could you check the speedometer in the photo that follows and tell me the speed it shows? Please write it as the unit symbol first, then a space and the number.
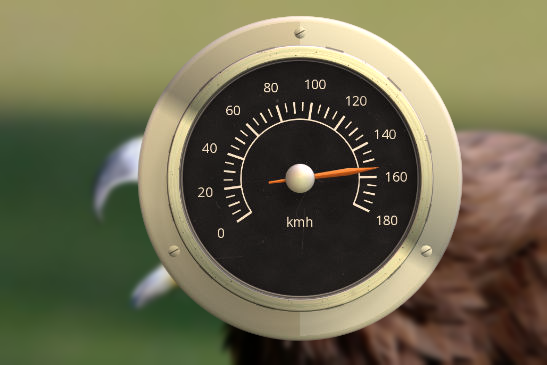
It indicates km/h 155
